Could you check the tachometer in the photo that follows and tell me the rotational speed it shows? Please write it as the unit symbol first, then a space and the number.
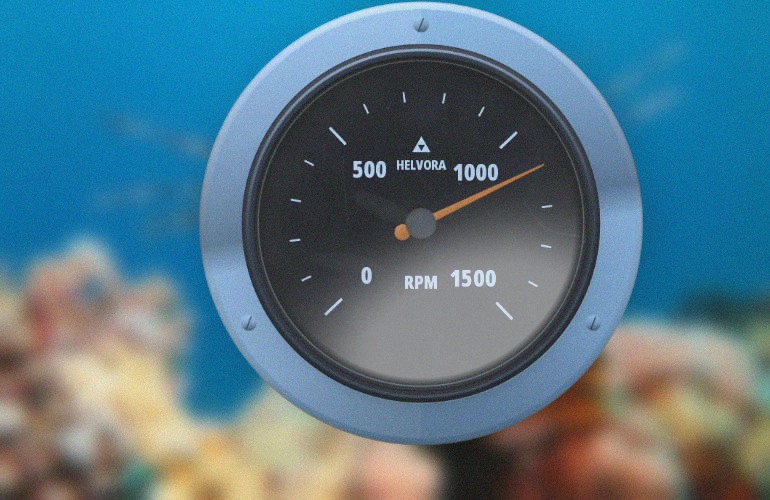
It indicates rpm 1100
